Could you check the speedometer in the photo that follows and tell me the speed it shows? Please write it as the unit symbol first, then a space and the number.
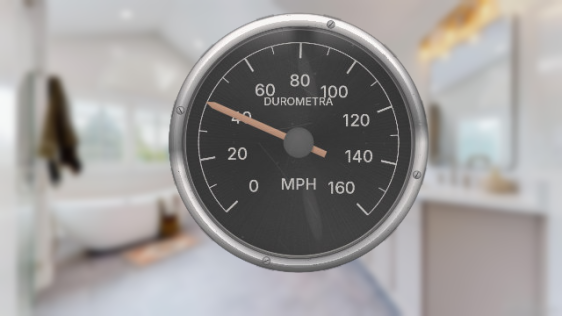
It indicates mph 40
